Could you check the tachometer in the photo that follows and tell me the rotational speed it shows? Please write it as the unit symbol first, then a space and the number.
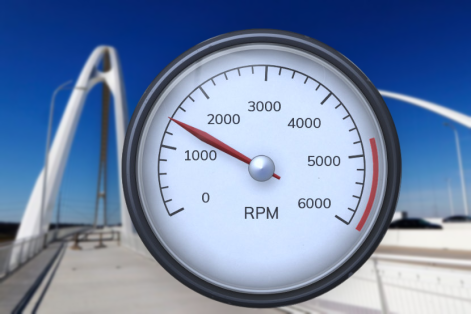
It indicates rpm 1400
